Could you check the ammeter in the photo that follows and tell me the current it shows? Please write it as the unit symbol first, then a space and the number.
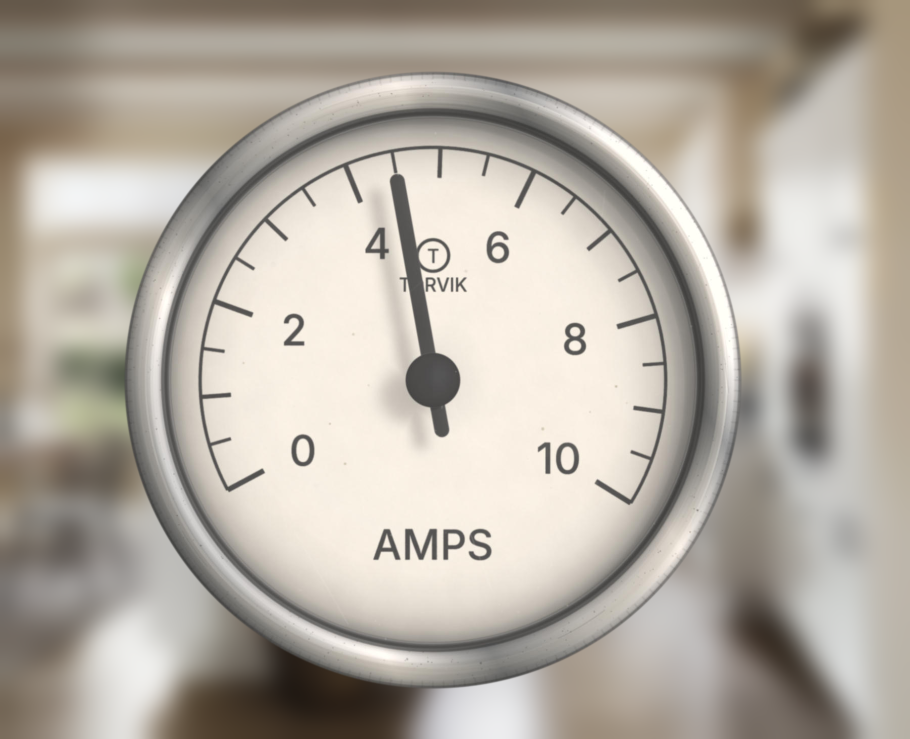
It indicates A 4.5
